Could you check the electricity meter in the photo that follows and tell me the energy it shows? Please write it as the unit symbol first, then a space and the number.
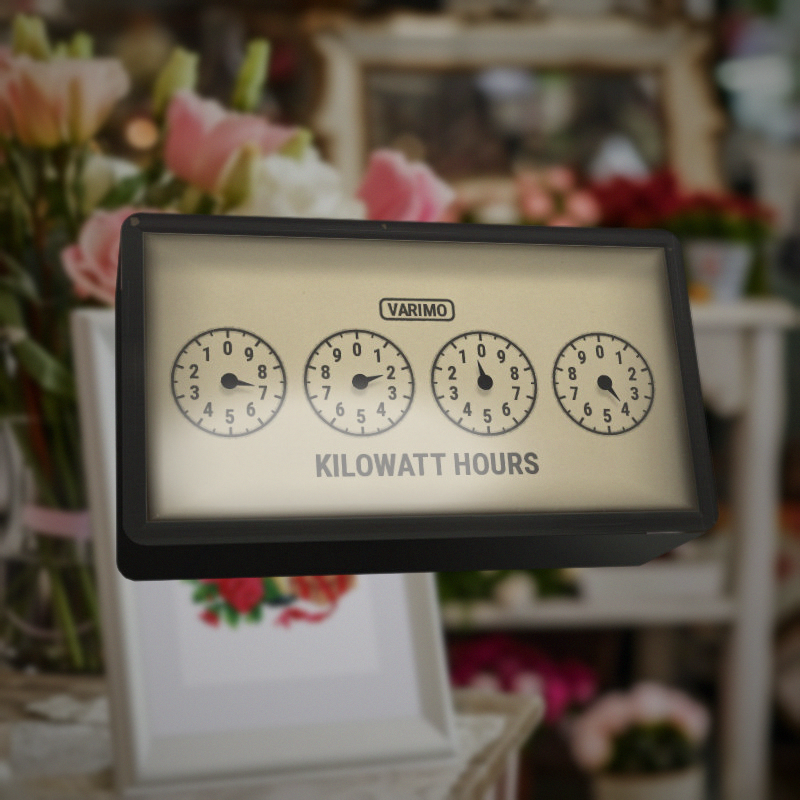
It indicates kWh 7204
